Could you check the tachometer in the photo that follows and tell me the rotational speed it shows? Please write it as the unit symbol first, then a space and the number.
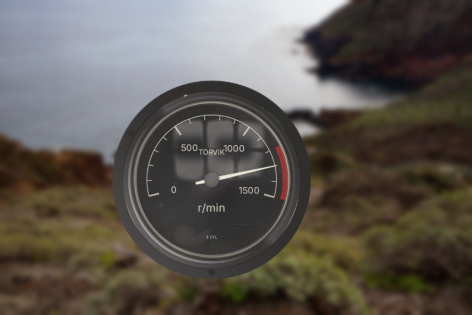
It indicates rpm 1300
